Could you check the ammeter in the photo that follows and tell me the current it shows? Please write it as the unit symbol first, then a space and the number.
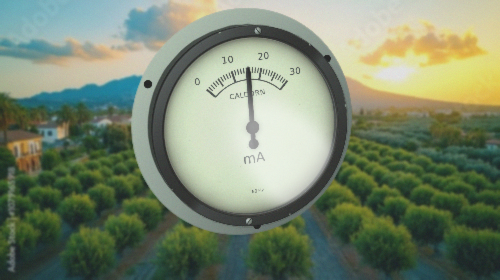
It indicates mA 15
